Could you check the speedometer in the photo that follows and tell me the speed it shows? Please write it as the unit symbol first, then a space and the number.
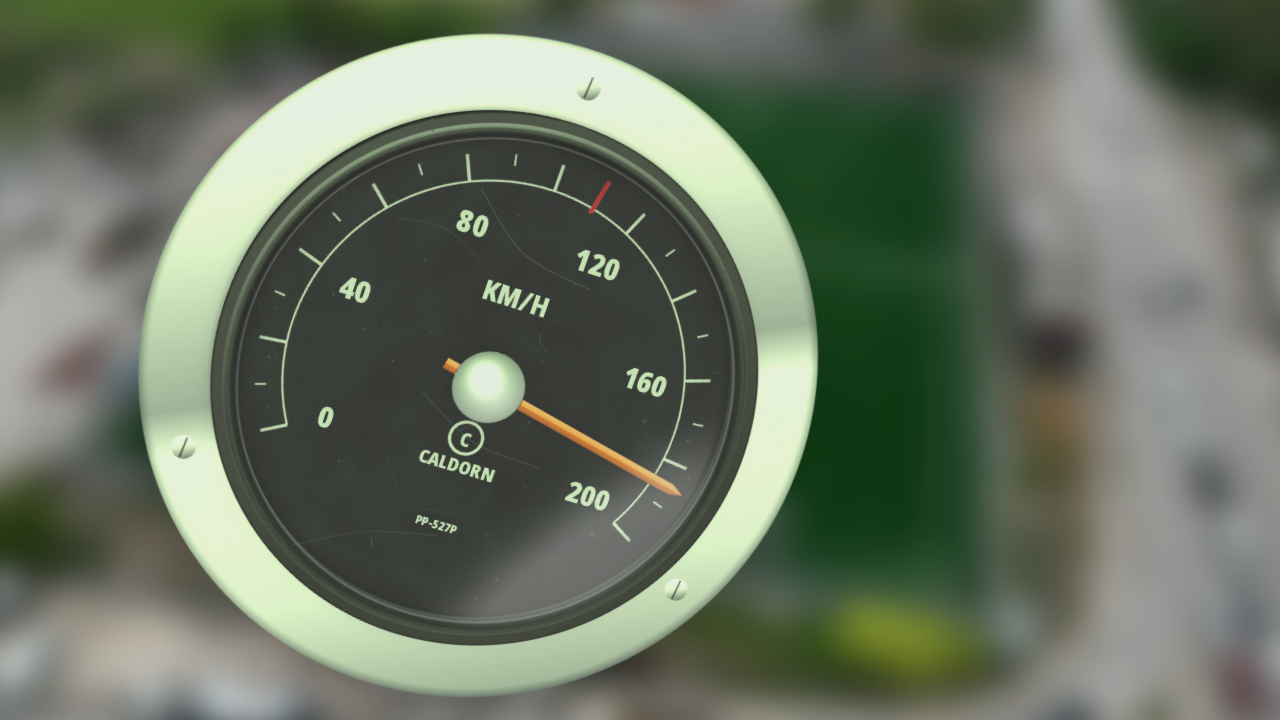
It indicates km/h 185
